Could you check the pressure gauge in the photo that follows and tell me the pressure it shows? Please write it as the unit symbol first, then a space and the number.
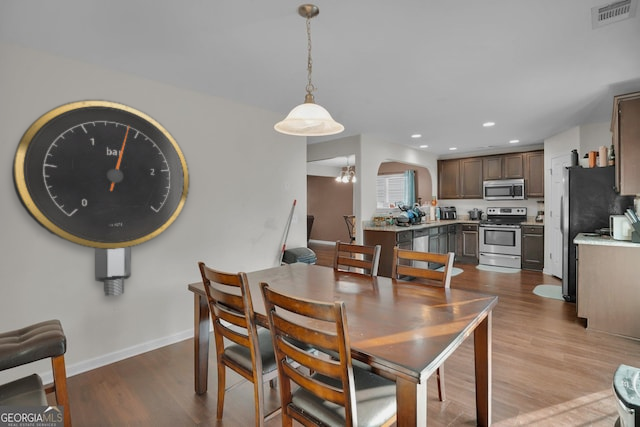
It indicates bar 1.4
